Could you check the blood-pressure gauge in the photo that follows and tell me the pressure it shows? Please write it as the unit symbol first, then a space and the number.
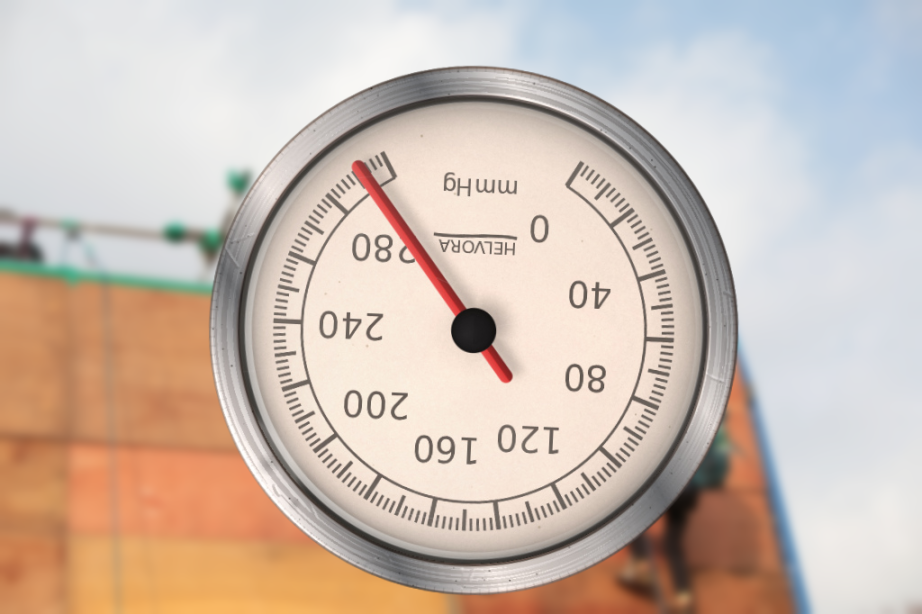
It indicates mmHg 292
